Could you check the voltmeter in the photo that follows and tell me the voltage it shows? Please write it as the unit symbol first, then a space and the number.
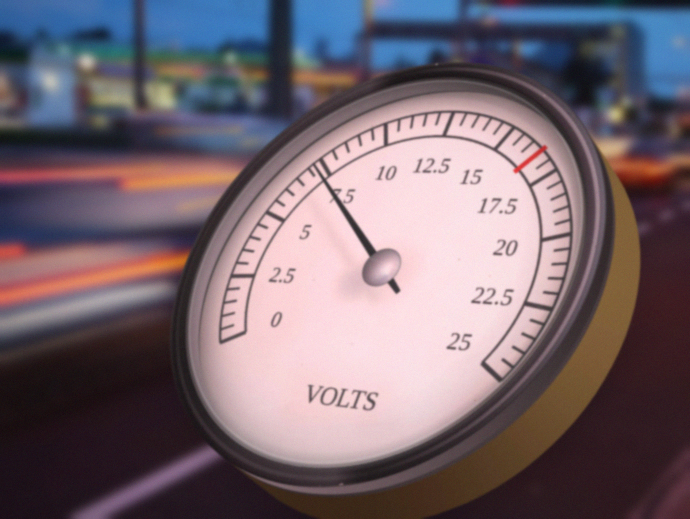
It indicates V 7.25
